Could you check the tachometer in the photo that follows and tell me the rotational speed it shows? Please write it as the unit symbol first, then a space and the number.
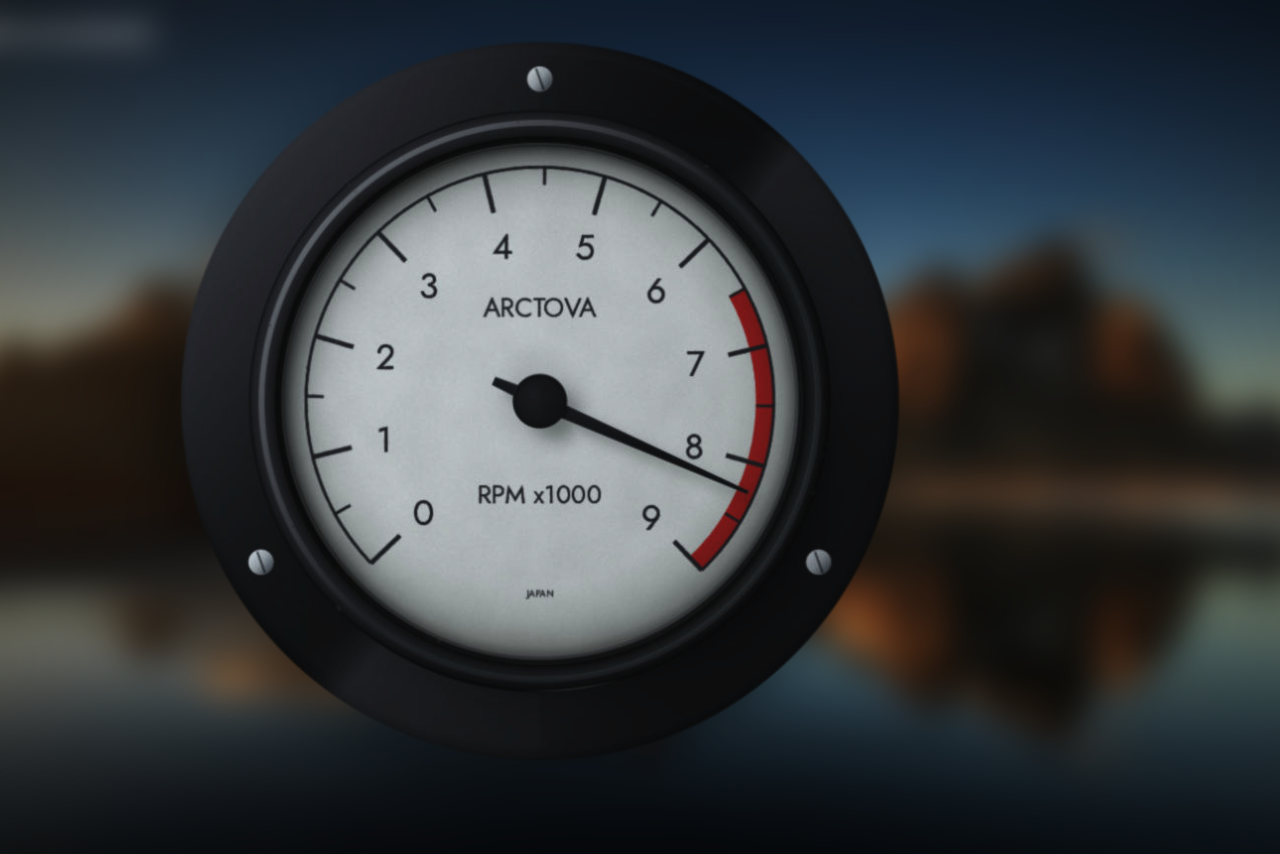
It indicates rpm 8250
